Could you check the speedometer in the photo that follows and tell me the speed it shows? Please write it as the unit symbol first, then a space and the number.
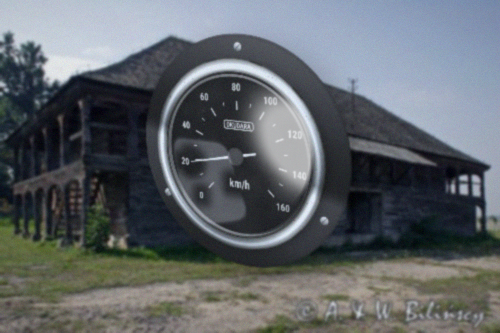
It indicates km/h 20
